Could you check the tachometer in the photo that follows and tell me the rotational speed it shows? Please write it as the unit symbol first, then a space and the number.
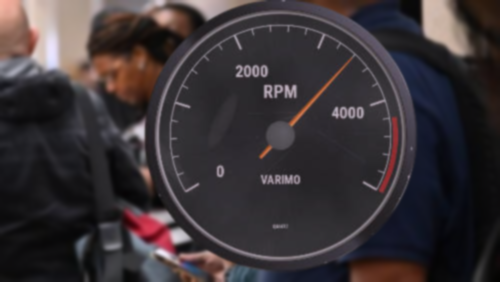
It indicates rpm 3400
